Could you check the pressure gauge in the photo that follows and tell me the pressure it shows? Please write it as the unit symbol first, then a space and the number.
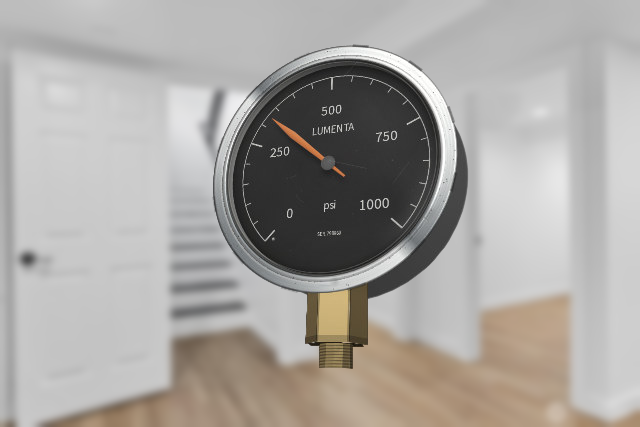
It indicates psi 325
